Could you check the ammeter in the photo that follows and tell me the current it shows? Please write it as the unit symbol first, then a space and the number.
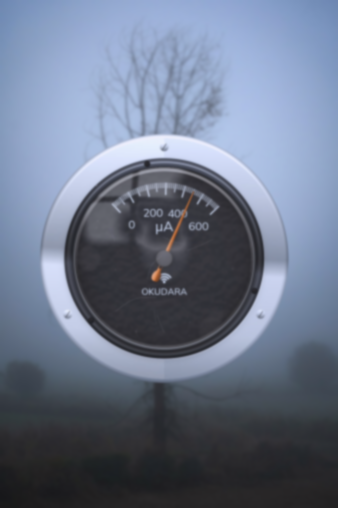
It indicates µA 450
